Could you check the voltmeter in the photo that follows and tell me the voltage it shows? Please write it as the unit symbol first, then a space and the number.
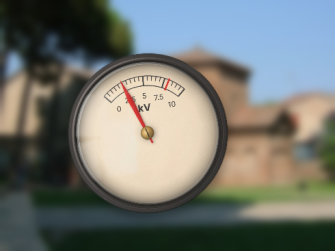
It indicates kV 2.5
